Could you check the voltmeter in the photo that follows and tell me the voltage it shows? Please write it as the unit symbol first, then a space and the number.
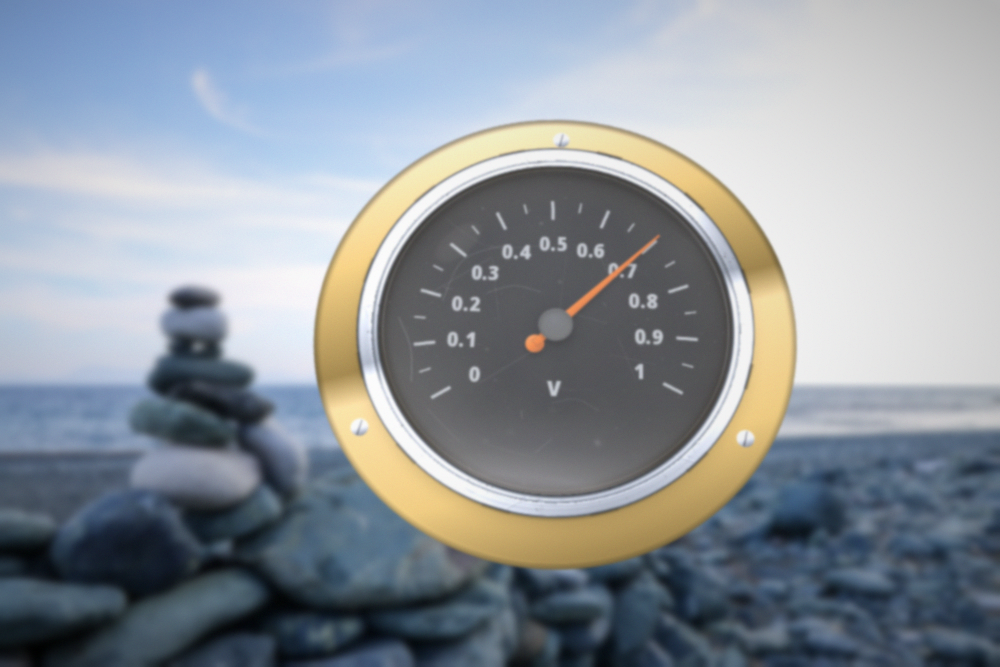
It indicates V 0.7
